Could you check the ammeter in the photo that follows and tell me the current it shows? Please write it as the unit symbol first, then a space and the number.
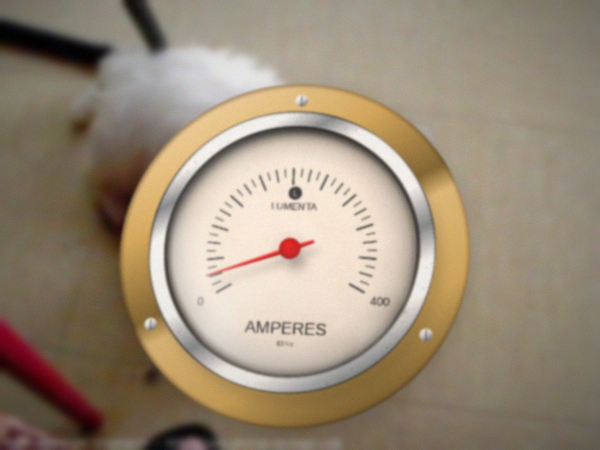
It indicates A 20
